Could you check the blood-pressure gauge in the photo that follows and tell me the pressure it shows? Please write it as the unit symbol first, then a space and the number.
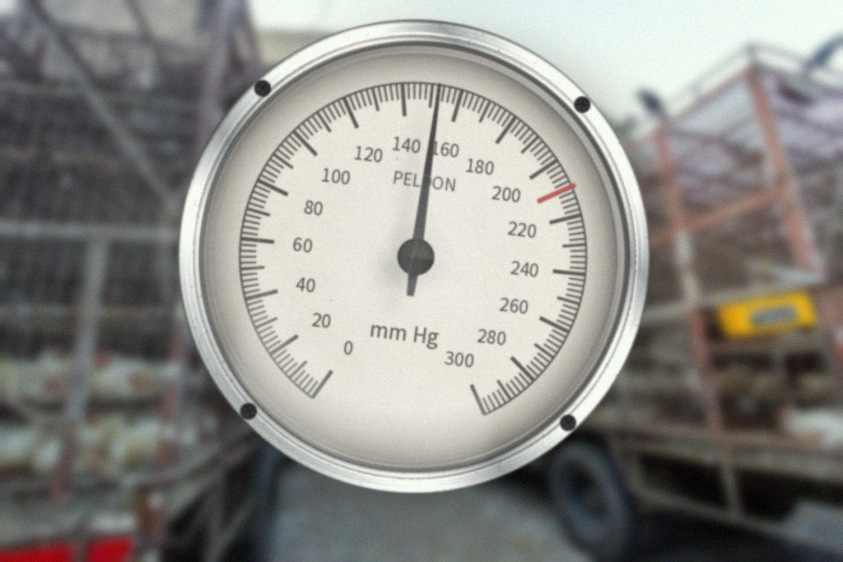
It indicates mmHg 152
